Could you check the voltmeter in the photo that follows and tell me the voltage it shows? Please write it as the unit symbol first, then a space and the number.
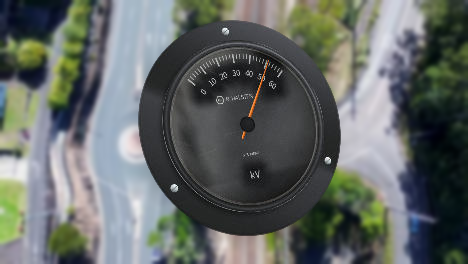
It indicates kV 50
